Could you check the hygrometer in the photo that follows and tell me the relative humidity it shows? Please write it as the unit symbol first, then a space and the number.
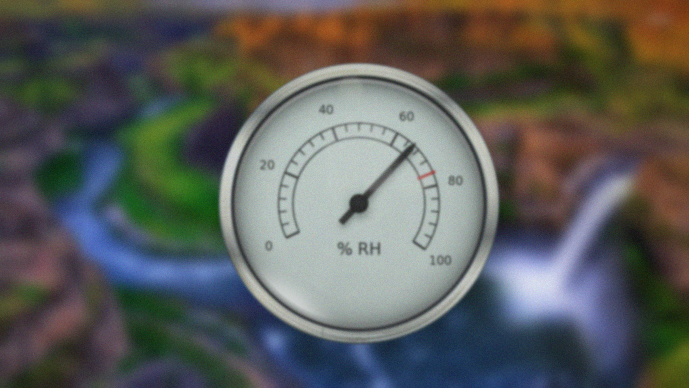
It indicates % 66
